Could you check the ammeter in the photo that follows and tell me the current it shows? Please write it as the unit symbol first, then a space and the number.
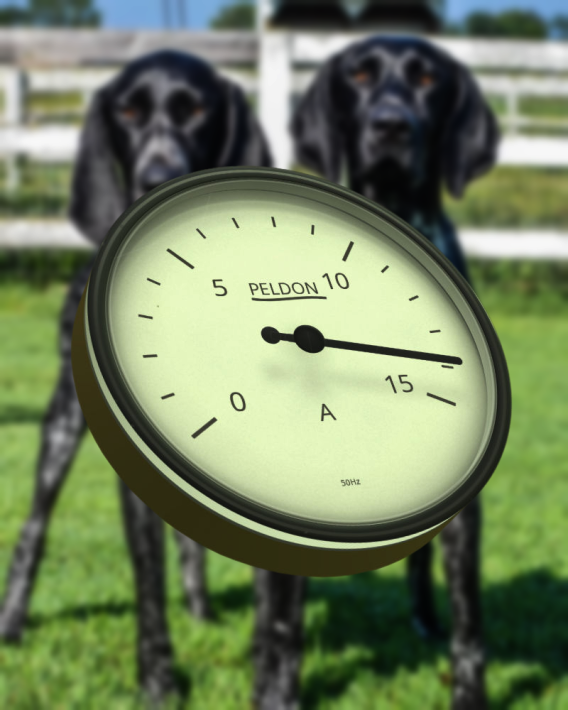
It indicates A 14
